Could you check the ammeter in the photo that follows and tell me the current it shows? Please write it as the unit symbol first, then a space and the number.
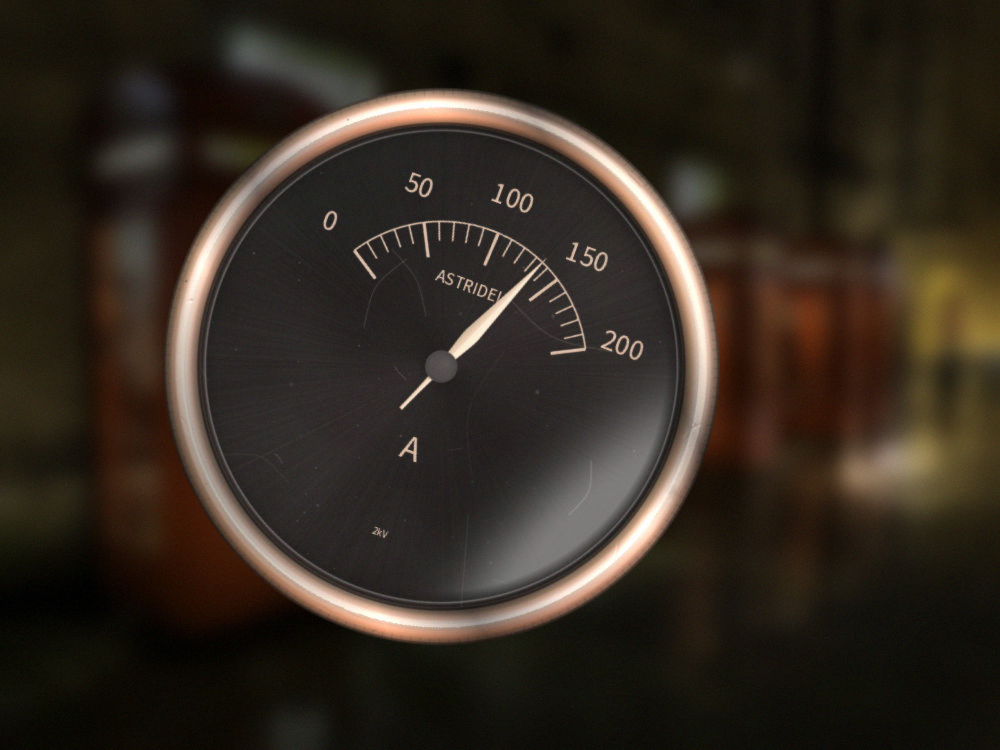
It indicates A 135
